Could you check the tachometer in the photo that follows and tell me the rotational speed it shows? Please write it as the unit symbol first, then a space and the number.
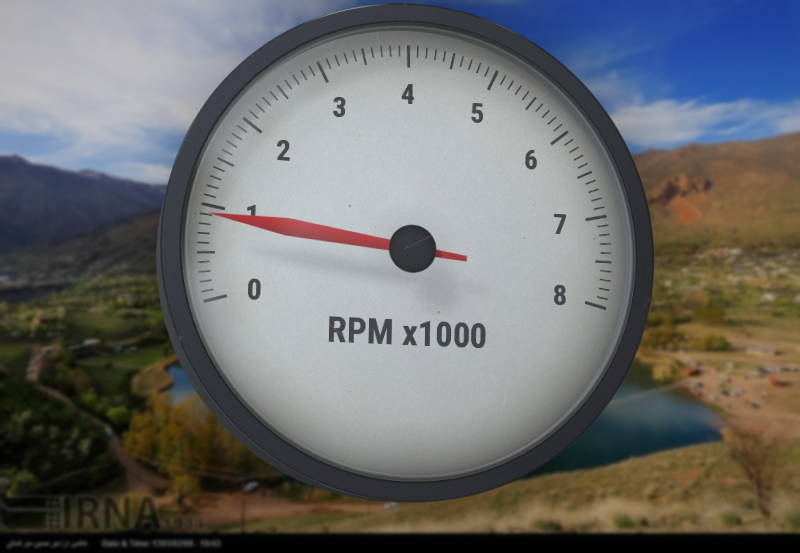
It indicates rpm 900
